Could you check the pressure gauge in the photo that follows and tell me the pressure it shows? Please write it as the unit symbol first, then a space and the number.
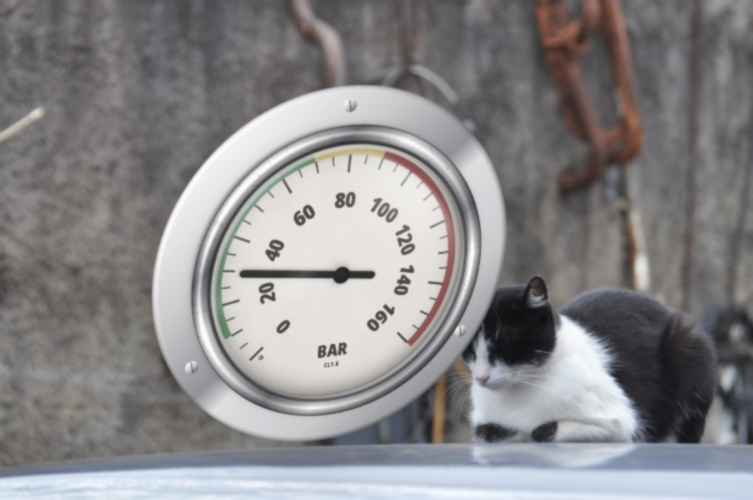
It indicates bar 30
